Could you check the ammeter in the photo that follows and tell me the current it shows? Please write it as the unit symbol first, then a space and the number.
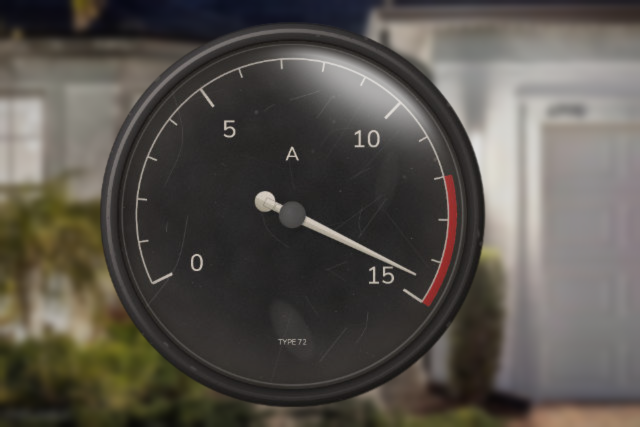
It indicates A 14.5
